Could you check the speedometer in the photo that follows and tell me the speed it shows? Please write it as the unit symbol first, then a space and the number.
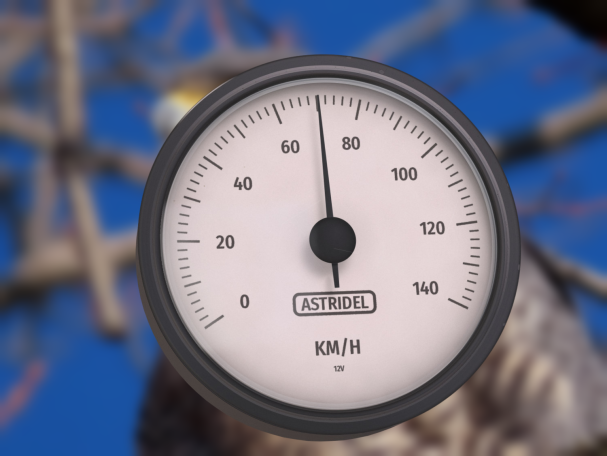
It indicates km/h 70
